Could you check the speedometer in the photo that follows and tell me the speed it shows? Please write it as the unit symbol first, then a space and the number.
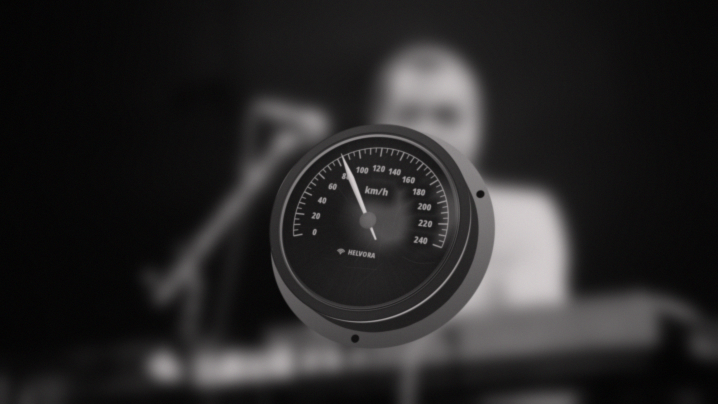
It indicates km/h 85
